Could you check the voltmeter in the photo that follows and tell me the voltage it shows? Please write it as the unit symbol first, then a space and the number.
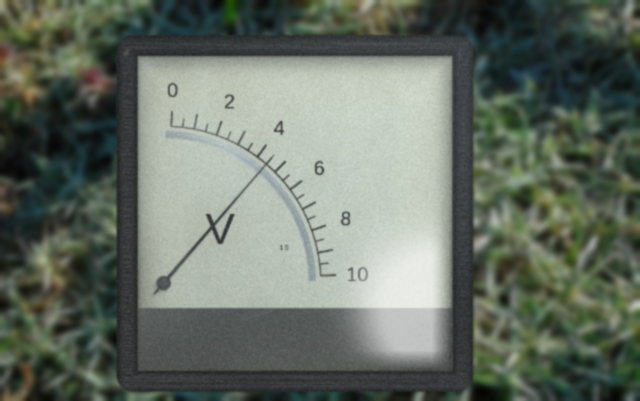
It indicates V 4.5
